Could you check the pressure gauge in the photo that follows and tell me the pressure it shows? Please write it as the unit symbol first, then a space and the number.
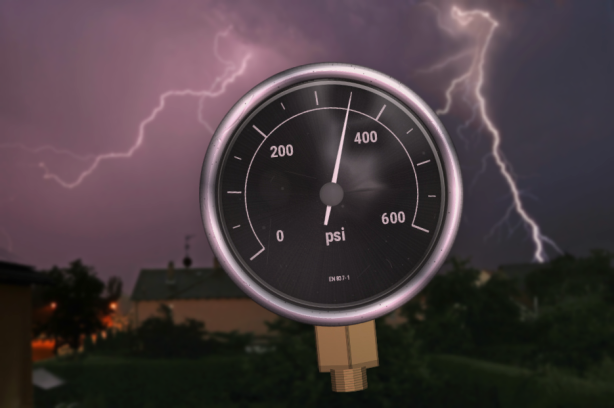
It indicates psi 350
